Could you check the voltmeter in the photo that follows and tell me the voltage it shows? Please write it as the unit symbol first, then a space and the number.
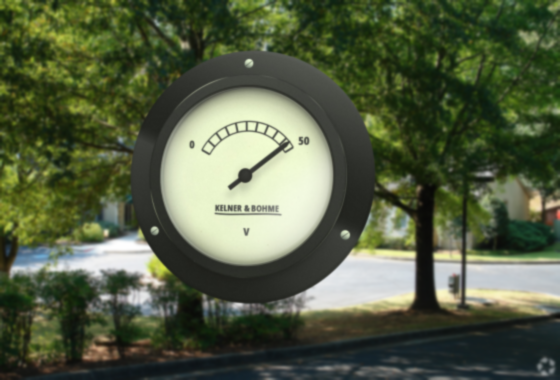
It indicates V 47.5
